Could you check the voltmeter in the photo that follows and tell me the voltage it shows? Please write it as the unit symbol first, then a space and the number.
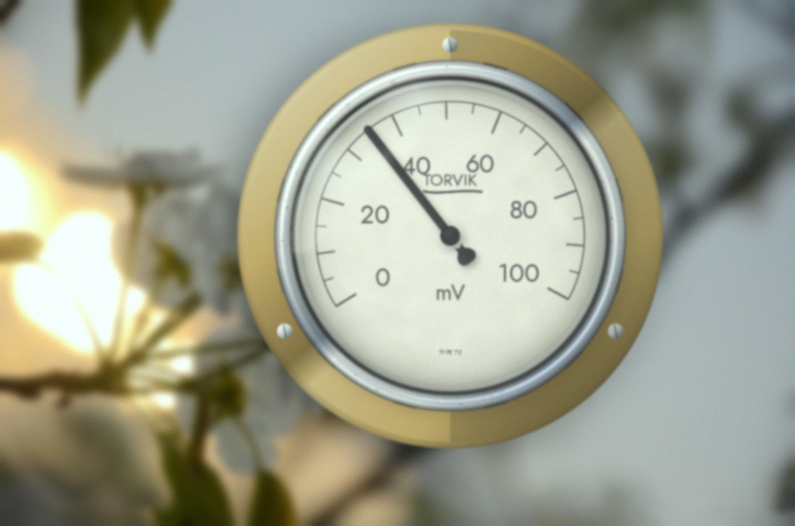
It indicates mV 35
